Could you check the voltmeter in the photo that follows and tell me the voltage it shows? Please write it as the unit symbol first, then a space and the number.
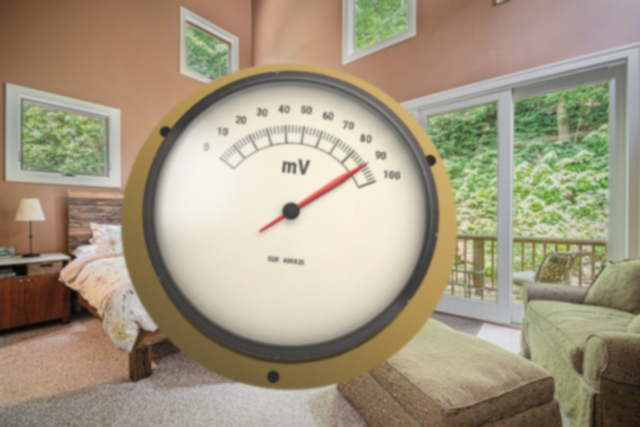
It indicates mV 90
